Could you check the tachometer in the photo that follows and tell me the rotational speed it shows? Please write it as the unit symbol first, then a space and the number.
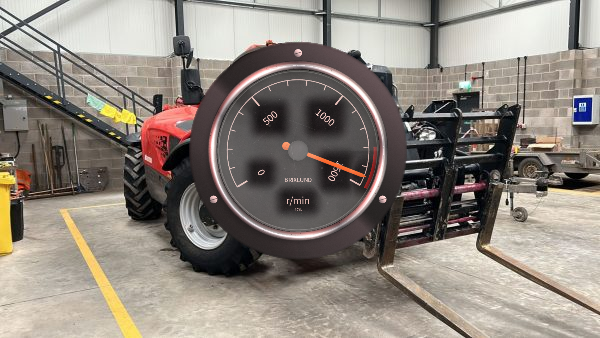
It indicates rpm 1450
